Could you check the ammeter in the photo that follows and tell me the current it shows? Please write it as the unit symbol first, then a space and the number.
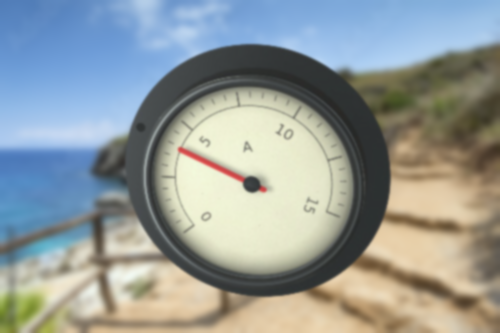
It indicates A 4
